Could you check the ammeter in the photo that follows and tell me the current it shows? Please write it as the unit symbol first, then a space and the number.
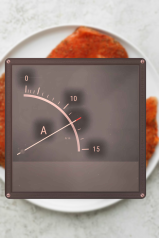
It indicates A 12
